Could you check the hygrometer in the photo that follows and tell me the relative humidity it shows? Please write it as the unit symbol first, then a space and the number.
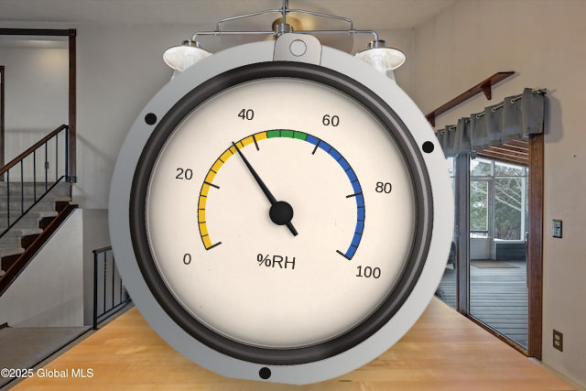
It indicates % 34
